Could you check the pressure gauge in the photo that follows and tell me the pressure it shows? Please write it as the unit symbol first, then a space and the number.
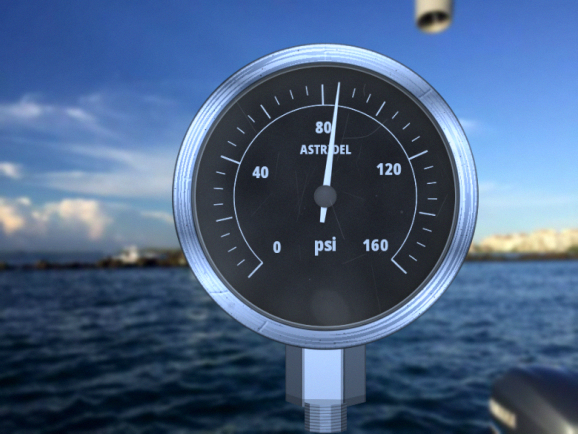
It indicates psi 85
